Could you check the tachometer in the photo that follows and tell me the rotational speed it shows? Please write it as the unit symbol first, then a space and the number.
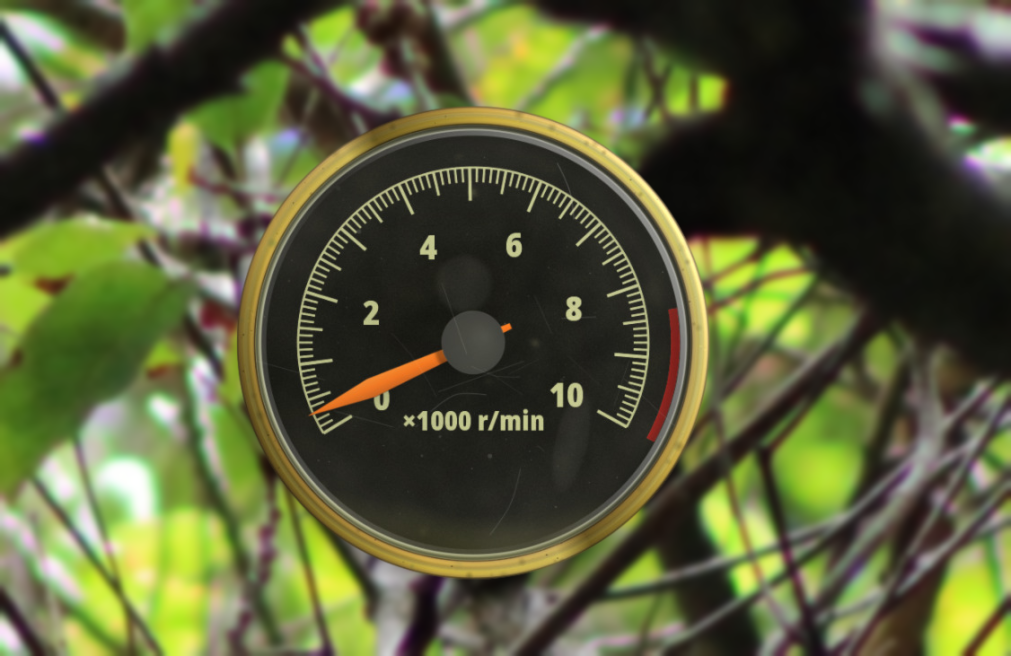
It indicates rpm 300
